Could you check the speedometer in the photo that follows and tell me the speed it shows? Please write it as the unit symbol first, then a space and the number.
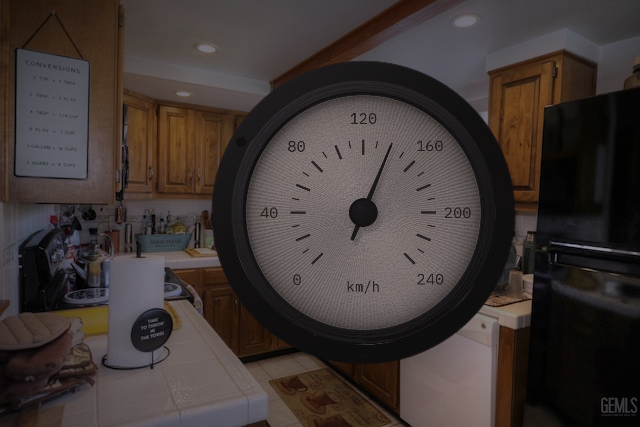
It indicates km/h 140
